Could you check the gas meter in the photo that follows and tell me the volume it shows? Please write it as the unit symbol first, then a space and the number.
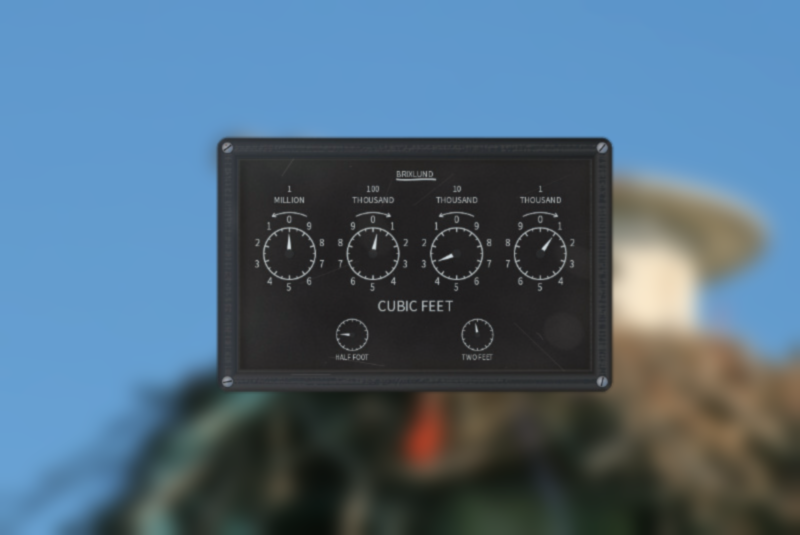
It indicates ft³ 3100
